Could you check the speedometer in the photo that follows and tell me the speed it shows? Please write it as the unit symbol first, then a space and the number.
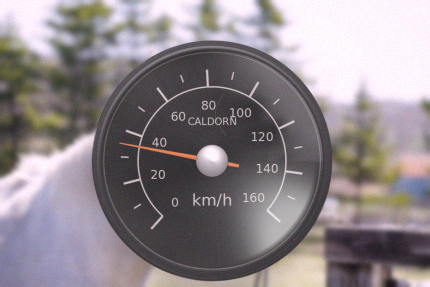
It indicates km/h 35
